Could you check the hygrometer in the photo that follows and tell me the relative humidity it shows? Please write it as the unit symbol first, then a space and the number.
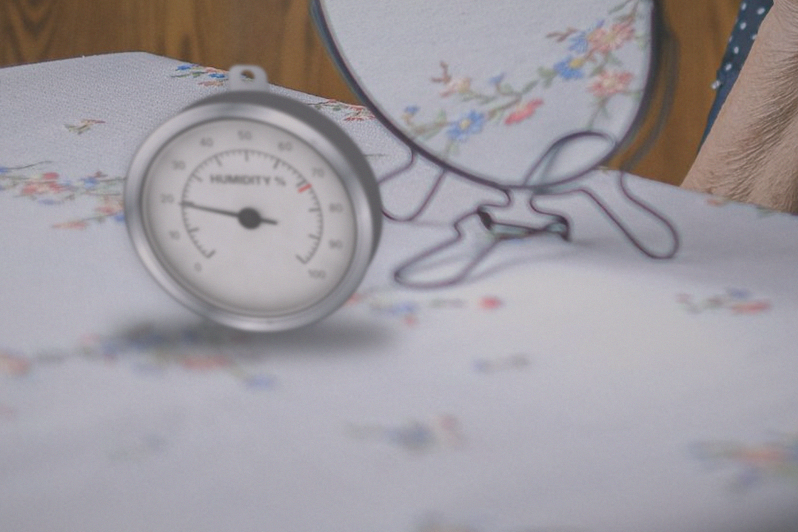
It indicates % 20
